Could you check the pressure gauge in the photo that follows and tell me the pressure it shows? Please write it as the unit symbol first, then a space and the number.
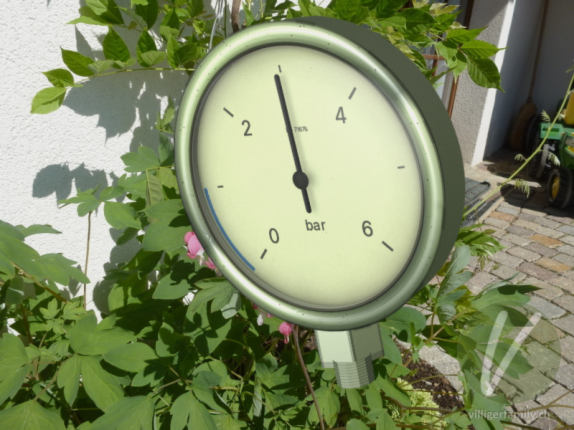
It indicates bar 3
